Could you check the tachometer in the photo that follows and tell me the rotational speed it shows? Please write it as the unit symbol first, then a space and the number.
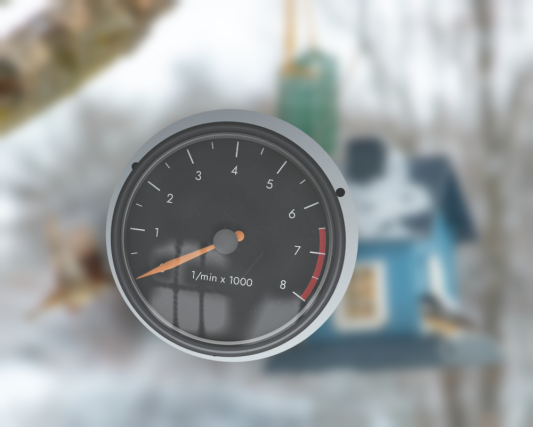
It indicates rpm 0
